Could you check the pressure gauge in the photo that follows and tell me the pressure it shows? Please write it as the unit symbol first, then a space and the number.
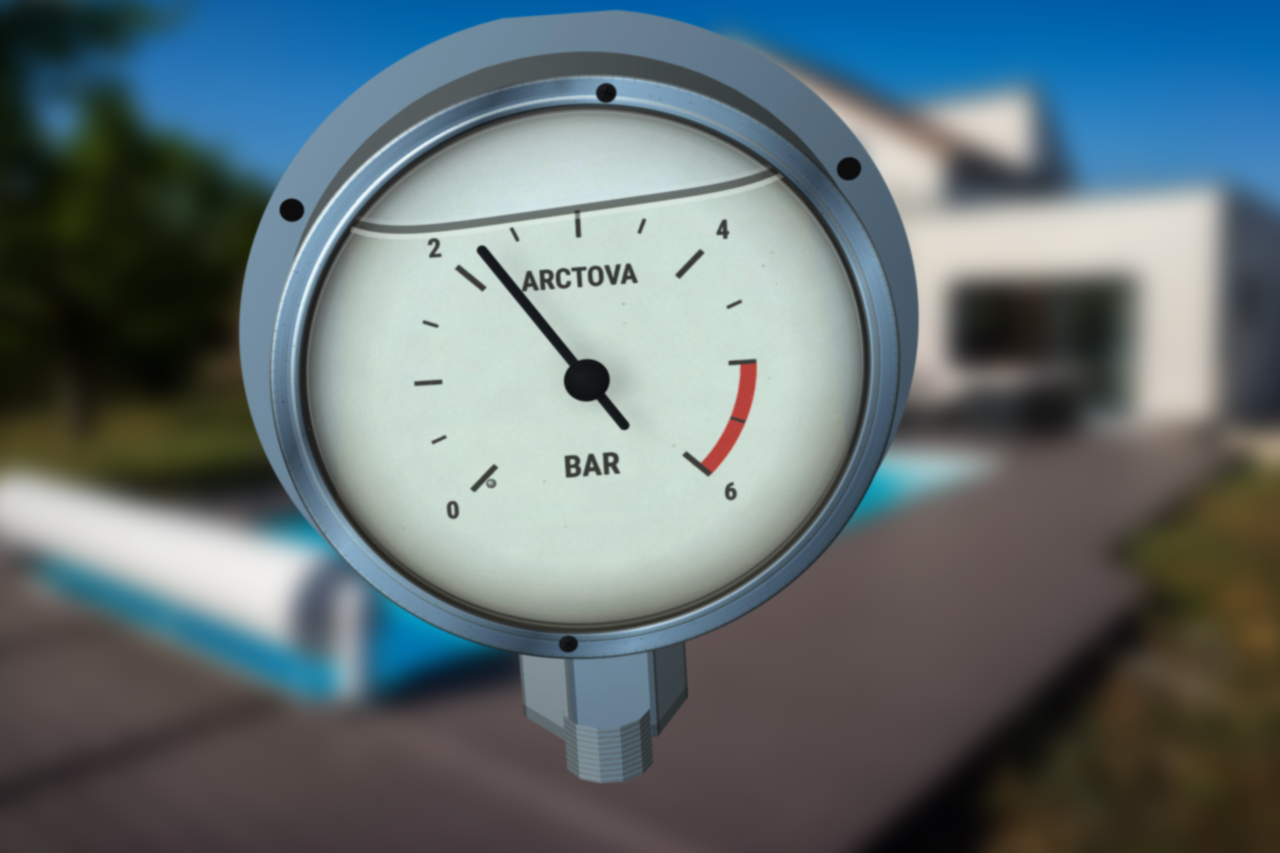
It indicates bar 2.25
